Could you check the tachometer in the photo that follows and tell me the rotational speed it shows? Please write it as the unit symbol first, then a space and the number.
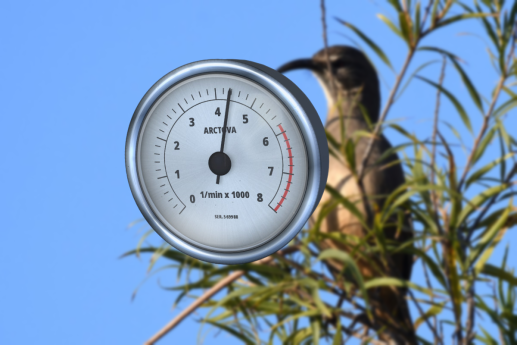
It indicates rpm 4400
